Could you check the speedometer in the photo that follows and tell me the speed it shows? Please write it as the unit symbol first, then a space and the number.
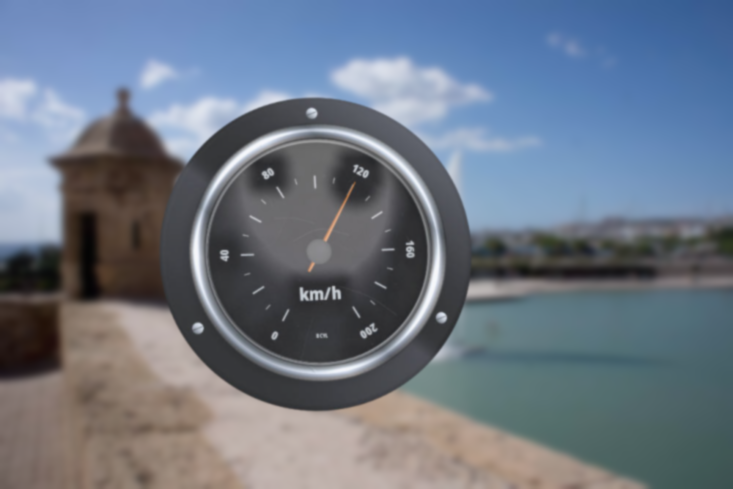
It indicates km/h 120
